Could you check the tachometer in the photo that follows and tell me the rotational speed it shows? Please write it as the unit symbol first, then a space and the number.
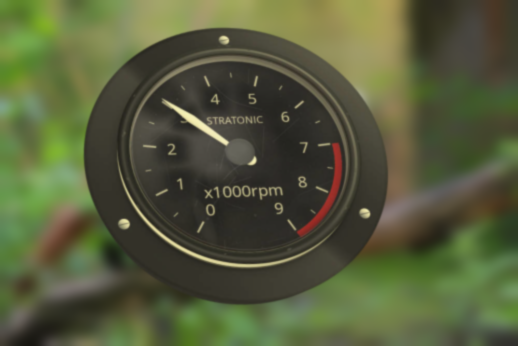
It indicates rpm 3000
